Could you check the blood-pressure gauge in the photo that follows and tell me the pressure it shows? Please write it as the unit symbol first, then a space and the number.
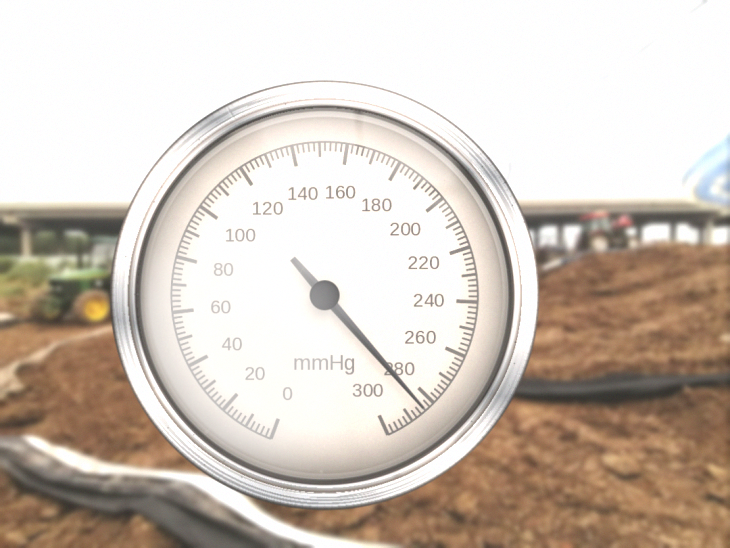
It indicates mmHg 284
